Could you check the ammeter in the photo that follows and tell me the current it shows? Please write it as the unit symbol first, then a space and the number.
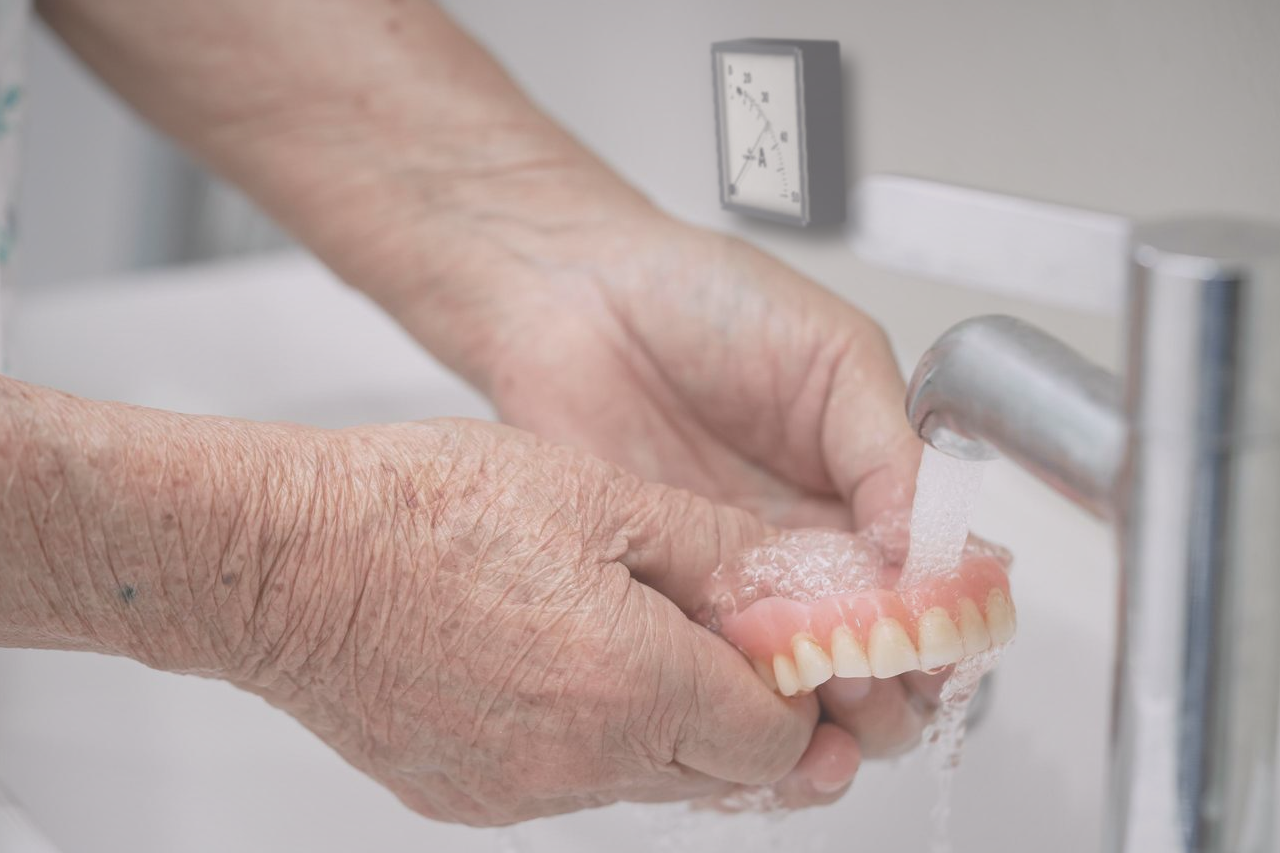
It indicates A 35
